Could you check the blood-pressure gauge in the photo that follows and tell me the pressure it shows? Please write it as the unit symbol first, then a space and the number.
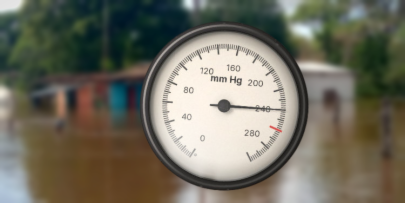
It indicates mmHg 240
